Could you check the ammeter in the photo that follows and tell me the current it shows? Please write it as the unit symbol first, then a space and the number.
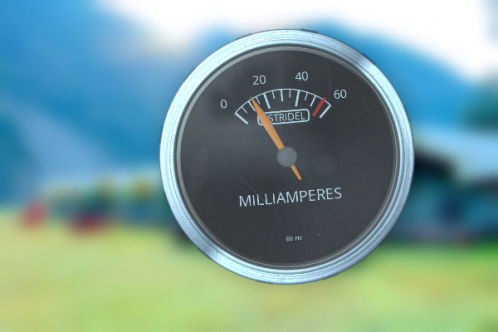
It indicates mA 12.5
